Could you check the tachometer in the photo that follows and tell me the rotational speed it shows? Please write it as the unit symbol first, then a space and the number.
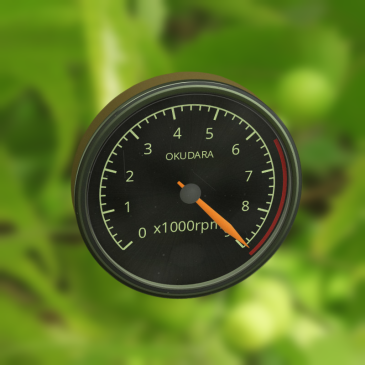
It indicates rpm 8900
